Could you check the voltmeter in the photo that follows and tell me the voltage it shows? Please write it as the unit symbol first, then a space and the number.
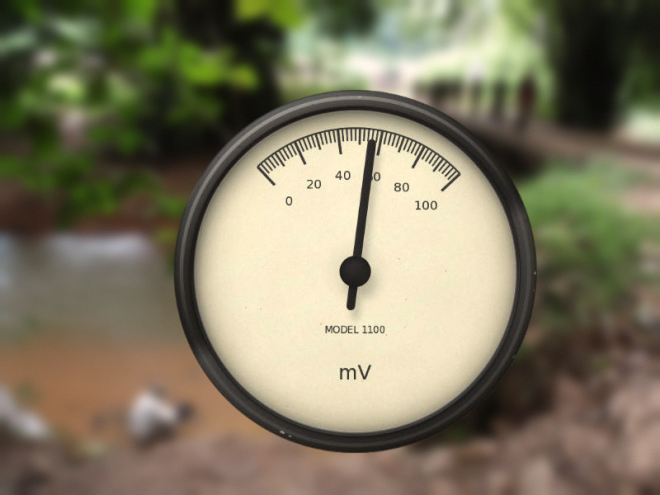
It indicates mV 56
